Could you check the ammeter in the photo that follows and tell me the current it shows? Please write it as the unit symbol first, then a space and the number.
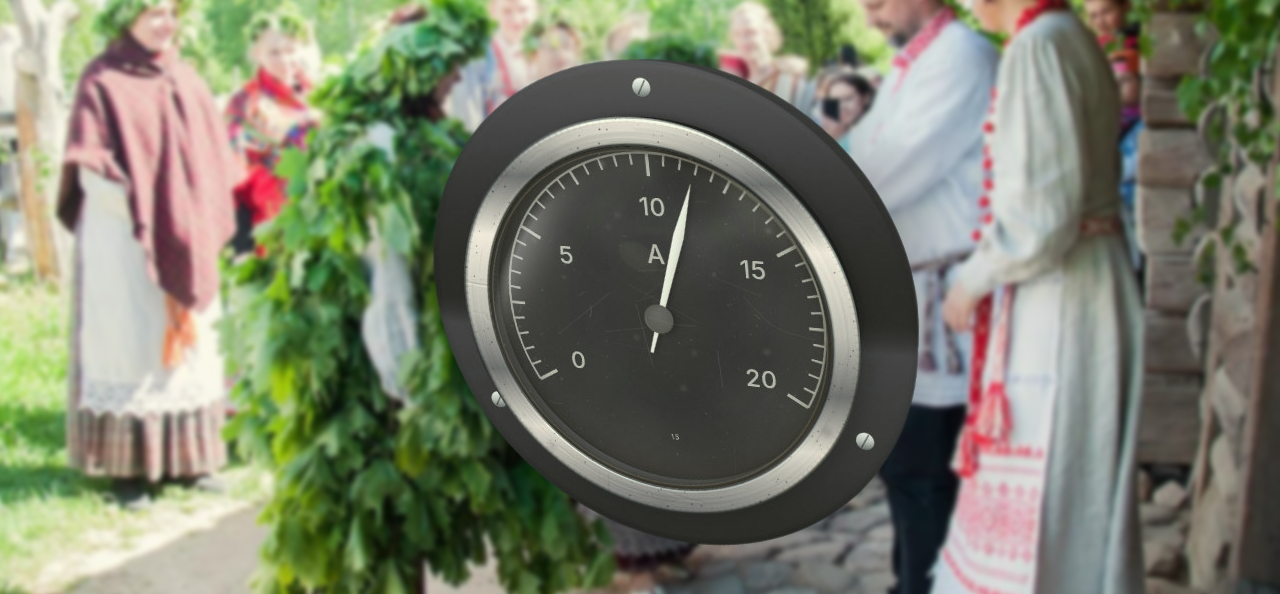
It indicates A 11.5
